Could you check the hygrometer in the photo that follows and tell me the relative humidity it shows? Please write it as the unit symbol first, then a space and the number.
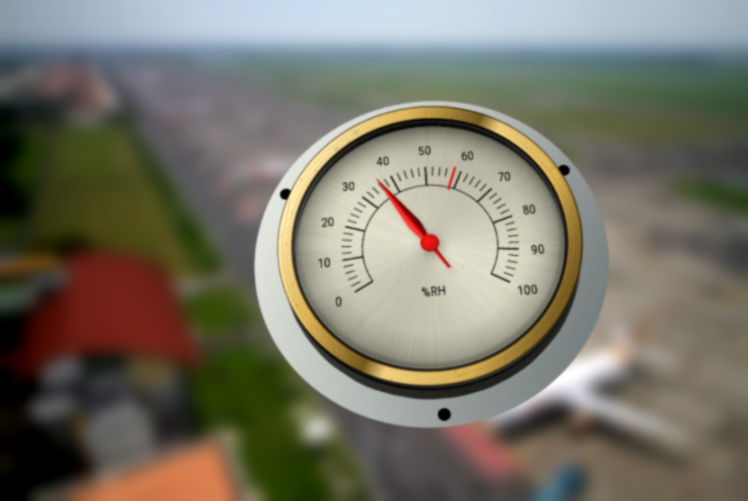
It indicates % 36
